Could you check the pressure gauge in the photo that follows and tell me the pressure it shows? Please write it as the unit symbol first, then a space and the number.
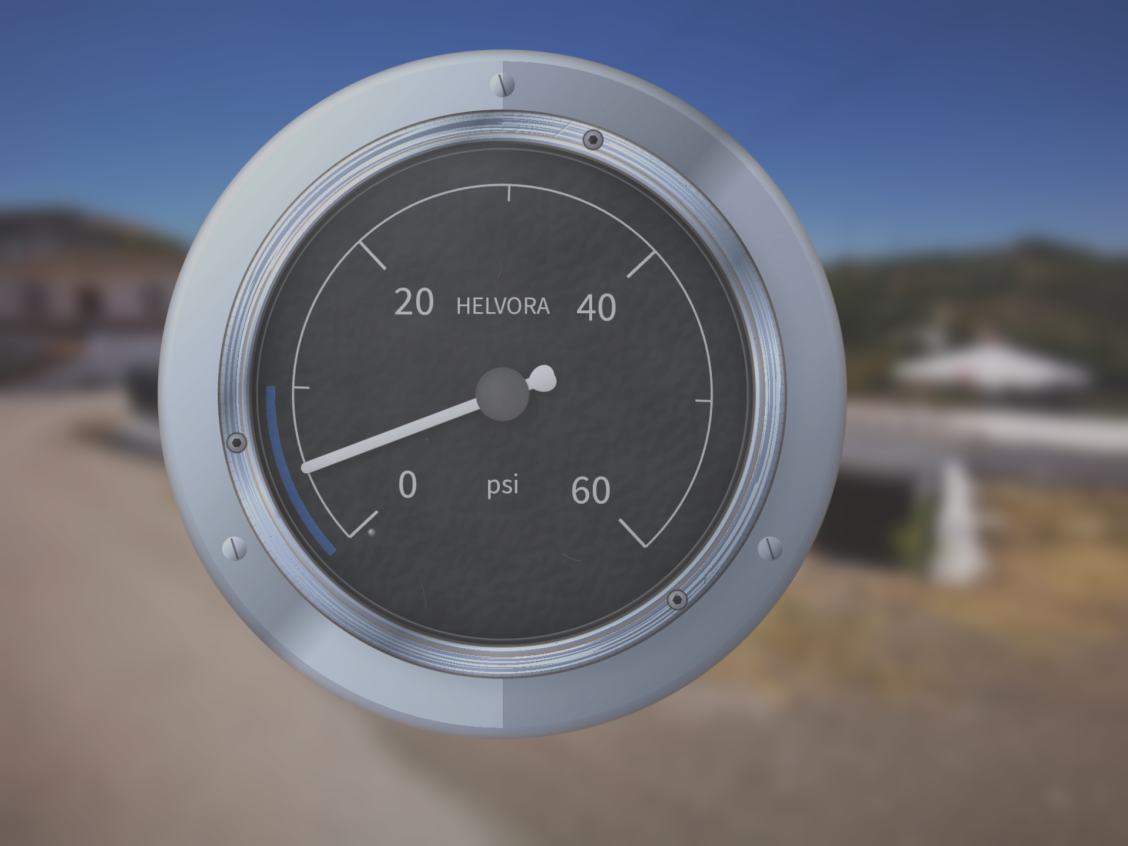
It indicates psi 5
